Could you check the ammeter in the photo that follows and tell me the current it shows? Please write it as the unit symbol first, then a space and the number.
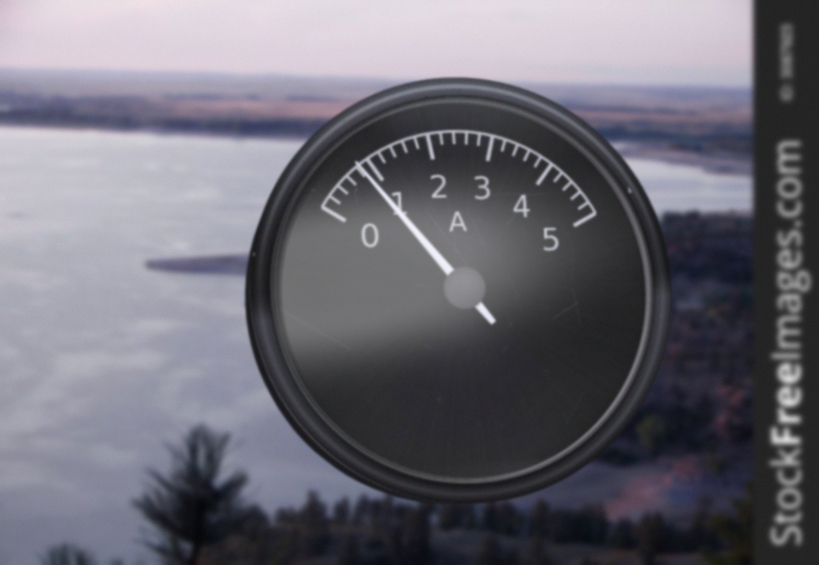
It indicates A 0.8
